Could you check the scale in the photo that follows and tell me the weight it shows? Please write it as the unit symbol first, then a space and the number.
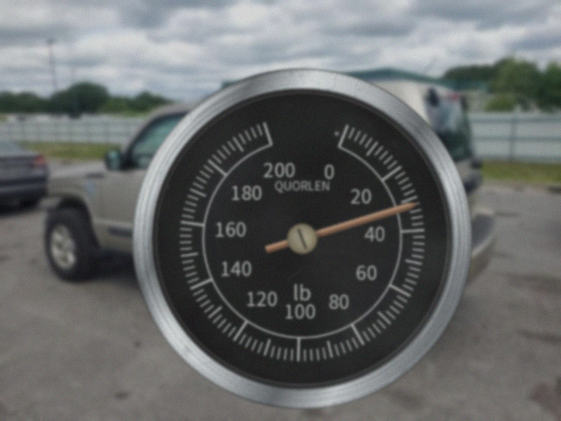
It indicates lb 32
